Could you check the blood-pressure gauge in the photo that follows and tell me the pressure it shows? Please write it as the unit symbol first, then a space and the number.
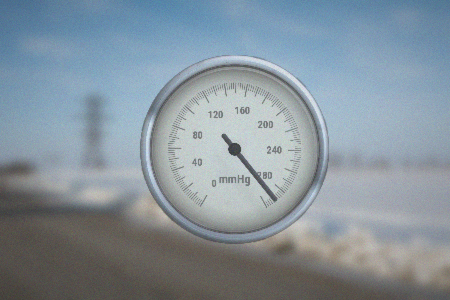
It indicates mmHg 290
